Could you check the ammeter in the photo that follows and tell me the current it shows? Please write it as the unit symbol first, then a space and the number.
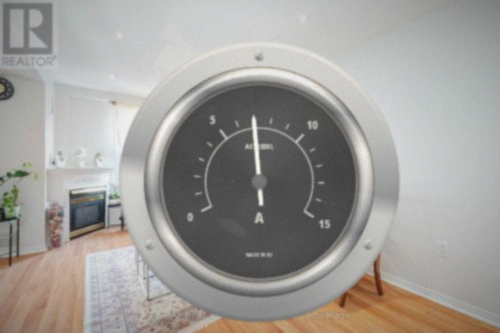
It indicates A 7
